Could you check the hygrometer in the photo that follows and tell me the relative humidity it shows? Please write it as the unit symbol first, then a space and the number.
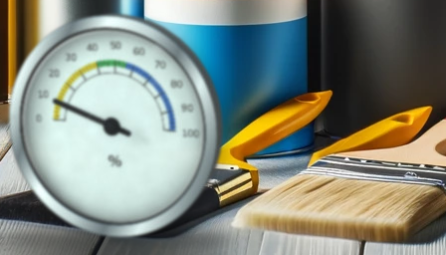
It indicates % 10
